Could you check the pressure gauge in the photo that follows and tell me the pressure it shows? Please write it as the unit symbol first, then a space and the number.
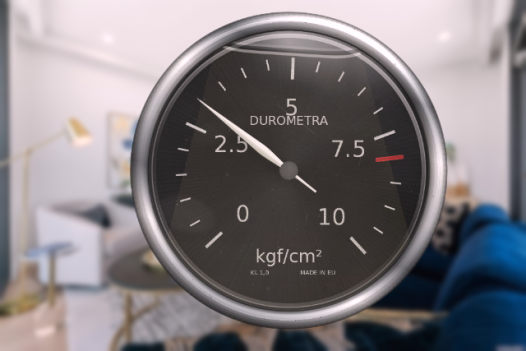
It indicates kg/cm² 3
